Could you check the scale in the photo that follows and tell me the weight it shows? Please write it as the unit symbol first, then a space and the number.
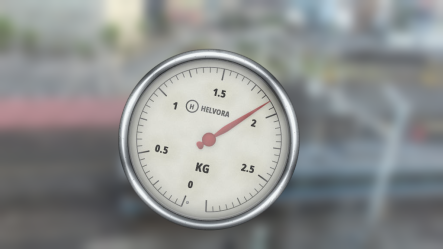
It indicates kg 1.9
